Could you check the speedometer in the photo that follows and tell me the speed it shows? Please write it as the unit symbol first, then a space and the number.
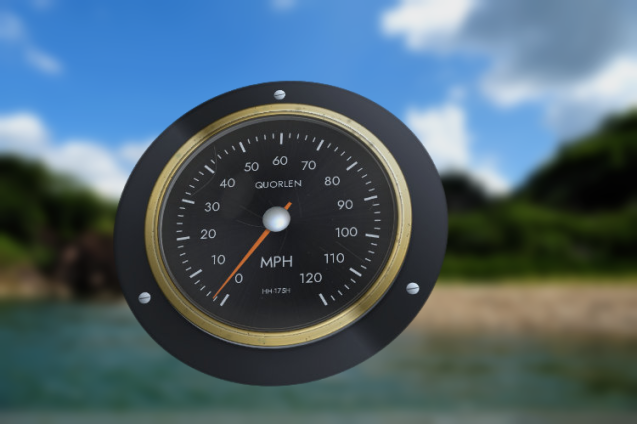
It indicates mph 2
